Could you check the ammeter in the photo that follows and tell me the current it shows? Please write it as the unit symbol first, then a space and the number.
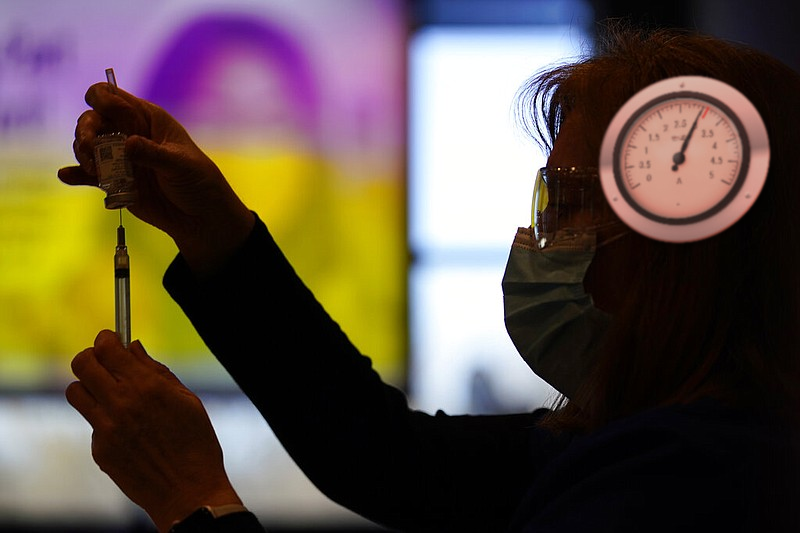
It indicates A 3
